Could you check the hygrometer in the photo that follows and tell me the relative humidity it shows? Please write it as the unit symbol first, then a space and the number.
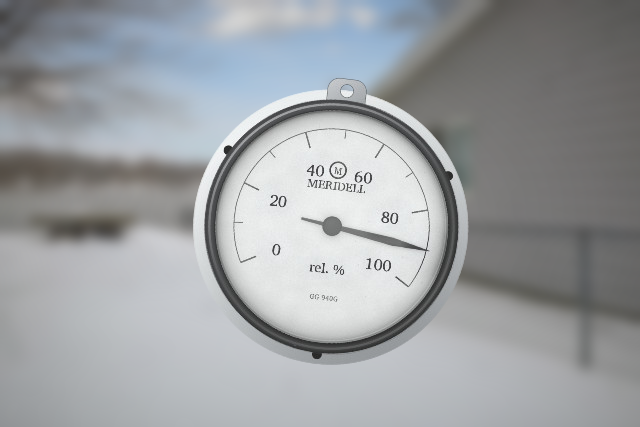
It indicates % 90
